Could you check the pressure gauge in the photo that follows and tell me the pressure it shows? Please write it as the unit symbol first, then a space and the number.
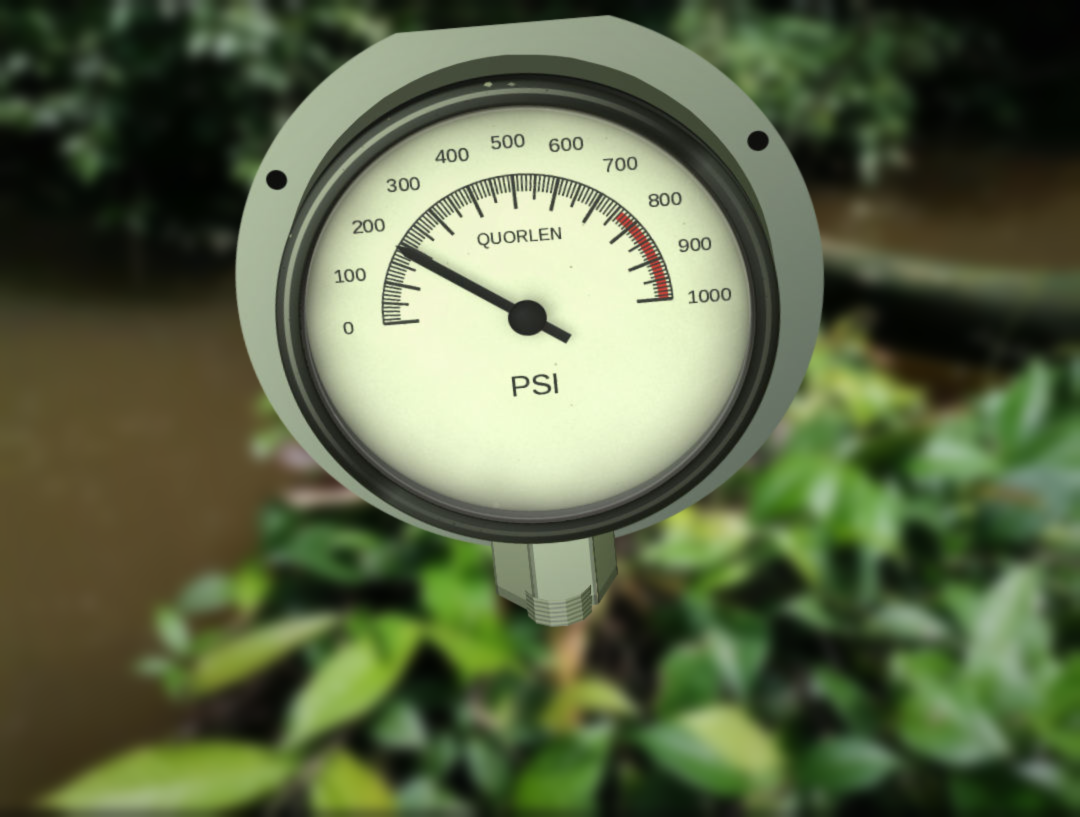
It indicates psi 200
